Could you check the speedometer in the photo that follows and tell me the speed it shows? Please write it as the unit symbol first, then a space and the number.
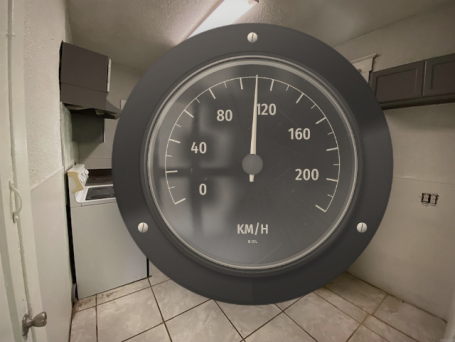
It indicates km/h 110
